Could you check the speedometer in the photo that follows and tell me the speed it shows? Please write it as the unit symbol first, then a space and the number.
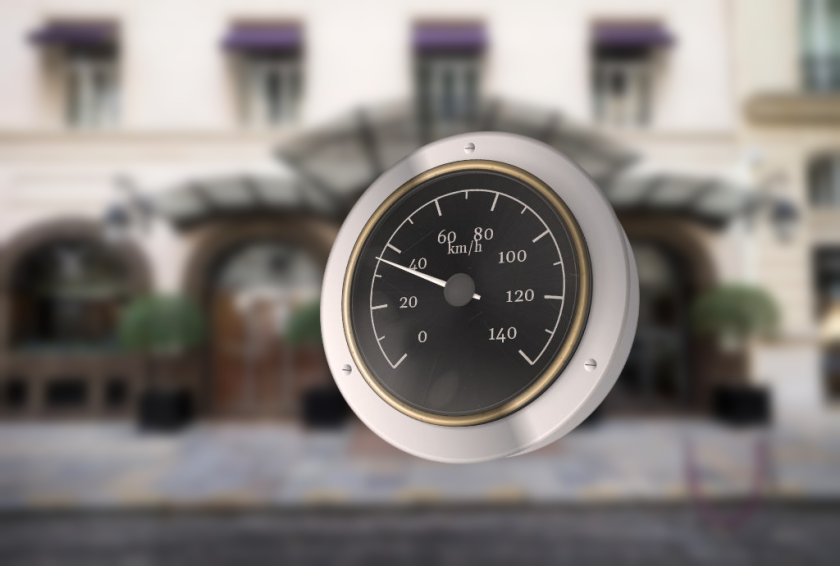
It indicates km/h 35
